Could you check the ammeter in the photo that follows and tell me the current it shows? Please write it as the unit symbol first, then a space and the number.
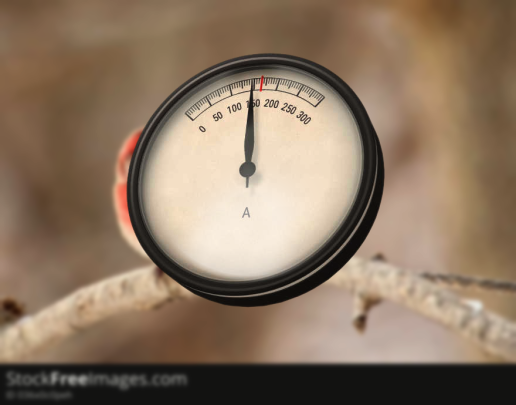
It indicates A 150
